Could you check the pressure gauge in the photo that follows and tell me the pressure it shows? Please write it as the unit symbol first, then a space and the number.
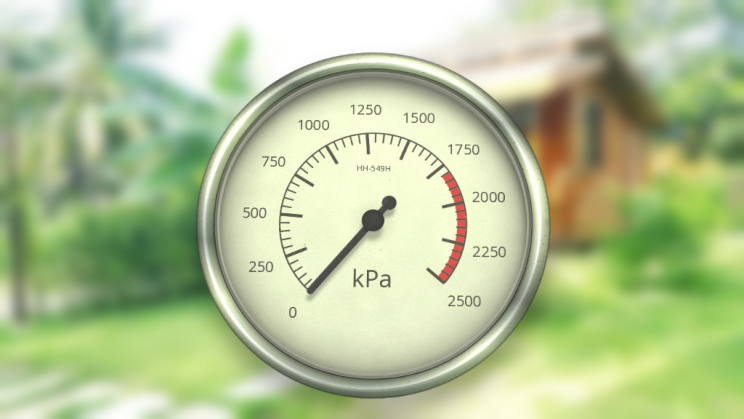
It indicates kPa 0
